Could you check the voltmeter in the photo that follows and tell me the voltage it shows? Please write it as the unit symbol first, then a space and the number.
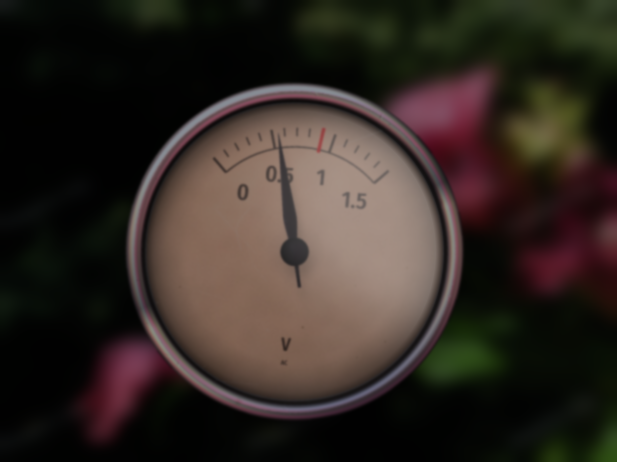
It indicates V 0.55
